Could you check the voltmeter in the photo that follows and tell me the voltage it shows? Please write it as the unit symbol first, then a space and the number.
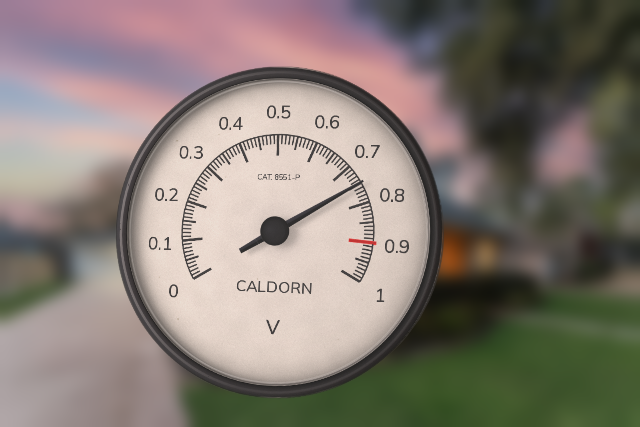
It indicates V 0.75
